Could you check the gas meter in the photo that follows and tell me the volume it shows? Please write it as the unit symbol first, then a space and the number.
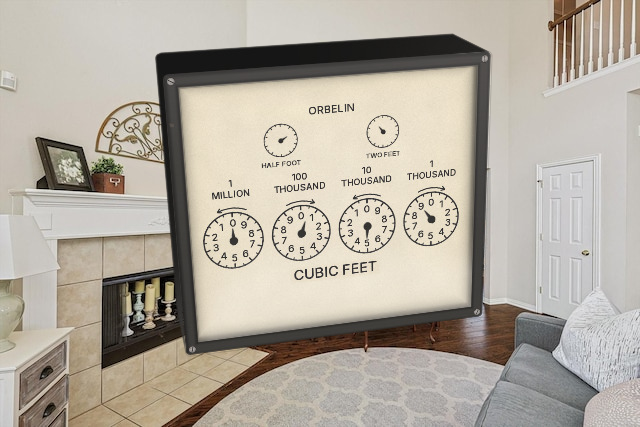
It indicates ft³ 4900
